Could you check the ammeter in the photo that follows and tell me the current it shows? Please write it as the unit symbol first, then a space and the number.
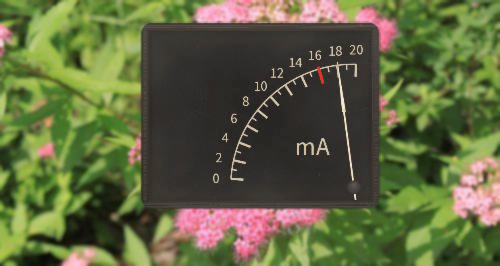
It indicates mA 18
